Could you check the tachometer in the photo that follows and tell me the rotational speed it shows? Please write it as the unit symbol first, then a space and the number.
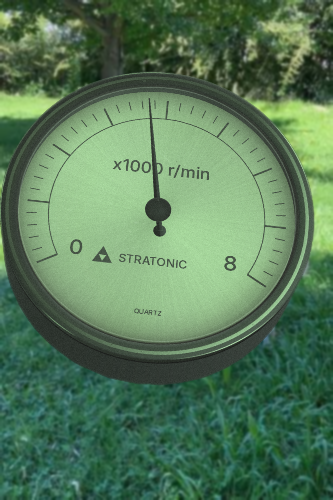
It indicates rpm 3700
